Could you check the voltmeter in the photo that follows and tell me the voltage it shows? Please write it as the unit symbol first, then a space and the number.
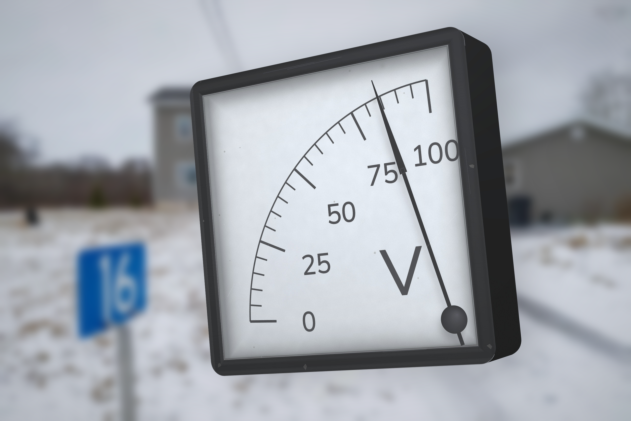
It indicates V 85
